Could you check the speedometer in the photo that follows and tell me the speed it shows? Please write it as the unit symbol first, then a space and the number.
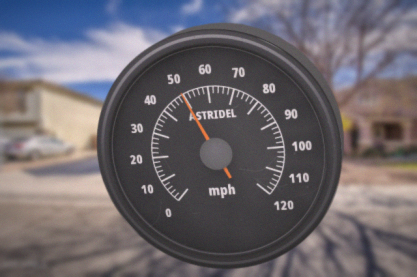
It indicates mph 50
